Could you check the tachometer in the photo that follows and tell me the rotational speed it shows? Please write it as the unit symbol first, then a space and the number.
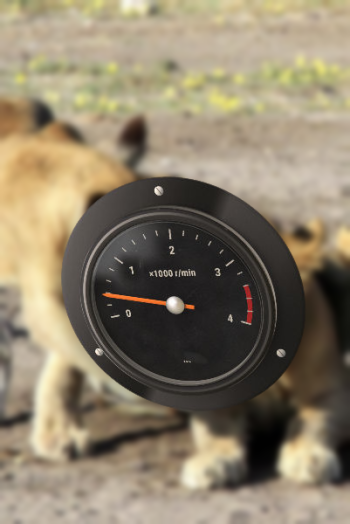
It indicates rpm 400
